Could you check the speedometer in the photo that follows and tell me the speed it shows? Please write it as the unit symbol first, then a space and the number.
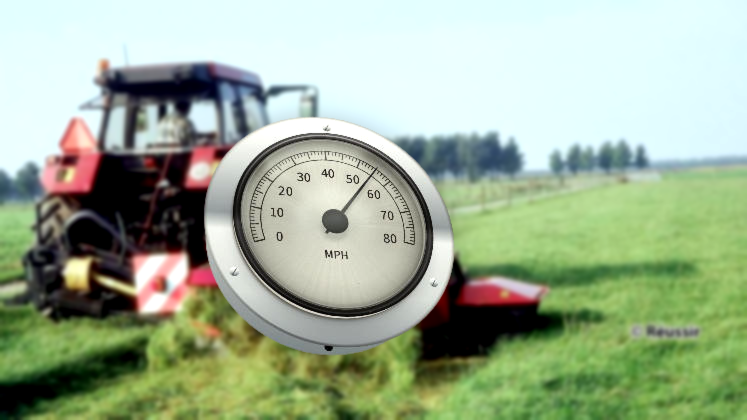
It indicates mph 55
